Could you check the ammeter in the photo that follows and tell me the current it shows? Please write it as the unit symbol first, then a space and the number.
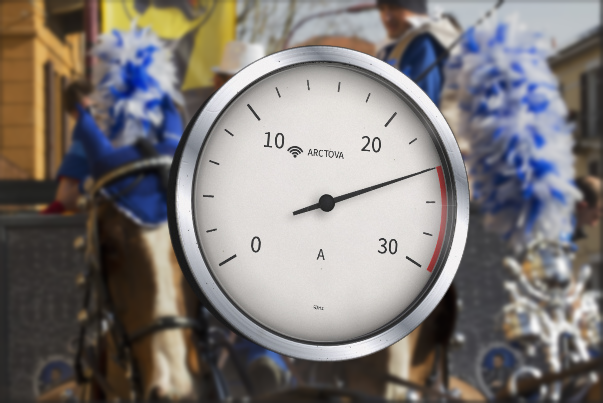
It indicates A 24
